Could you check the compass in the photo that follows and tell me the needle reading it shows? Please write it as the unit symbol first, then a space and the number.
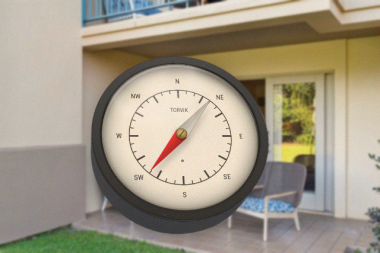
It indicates ° 220
